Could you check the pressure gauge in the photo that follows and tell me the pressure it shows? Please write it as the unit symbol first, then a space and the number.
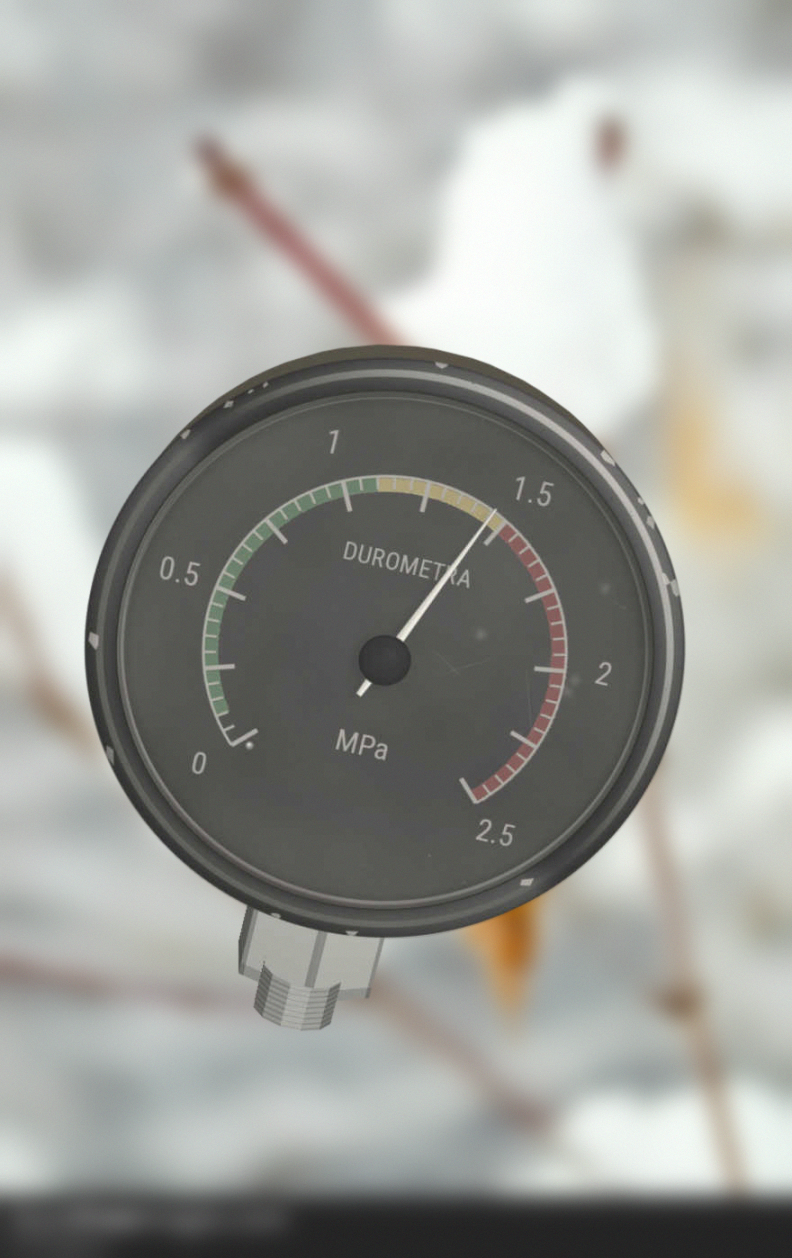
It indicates MPa 1.45
